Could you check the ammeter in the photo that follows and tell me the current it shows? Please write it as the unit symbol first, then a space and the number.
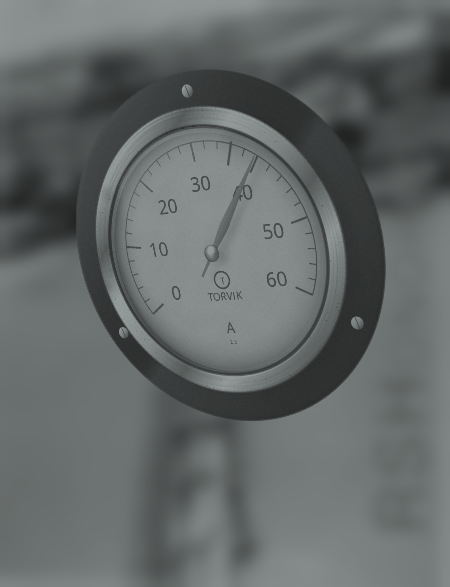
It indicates A 40
